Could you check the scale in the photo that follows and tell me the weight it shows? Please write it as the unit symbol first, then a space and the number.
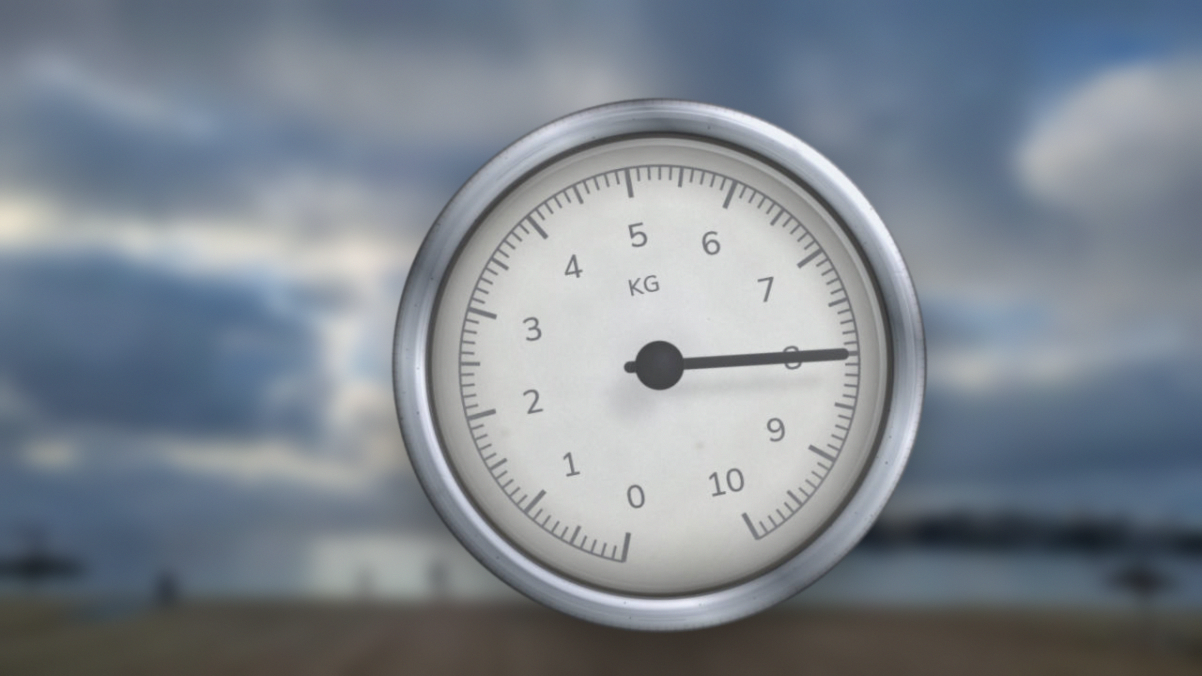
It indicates kg 8
